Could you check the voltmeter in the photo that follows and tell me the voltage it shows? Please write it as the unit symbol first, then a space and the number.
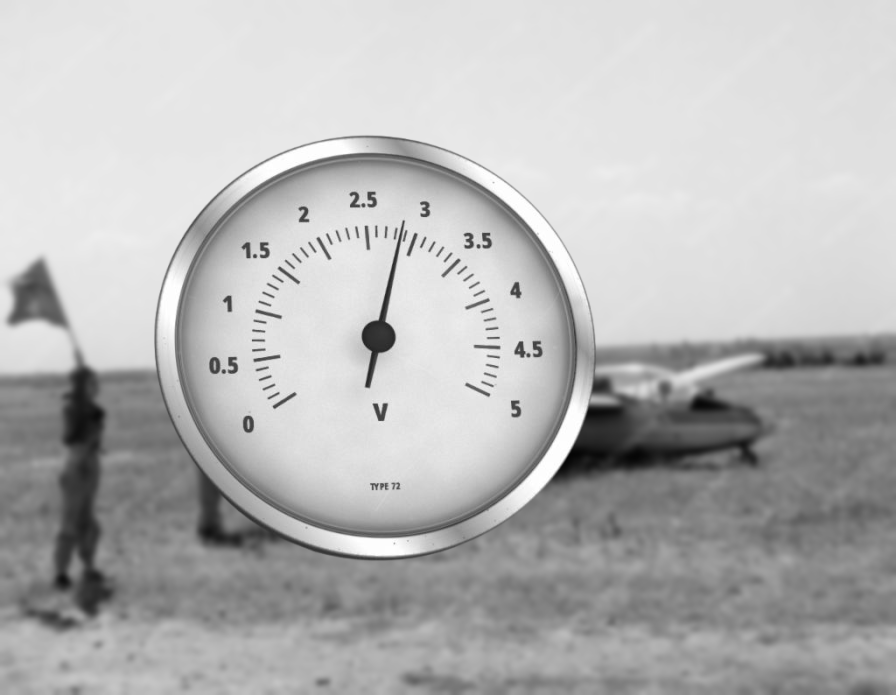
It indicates V 2.85
